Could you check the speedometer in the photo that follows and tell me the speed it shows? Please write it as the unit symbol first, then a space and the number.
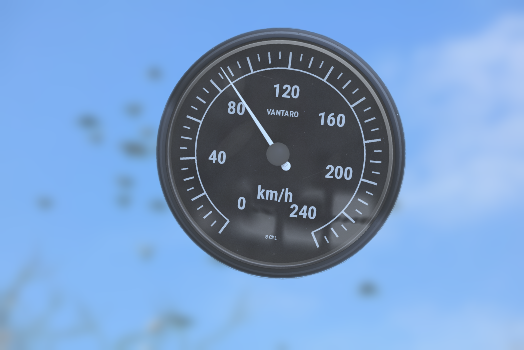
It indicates km/h 87.5
